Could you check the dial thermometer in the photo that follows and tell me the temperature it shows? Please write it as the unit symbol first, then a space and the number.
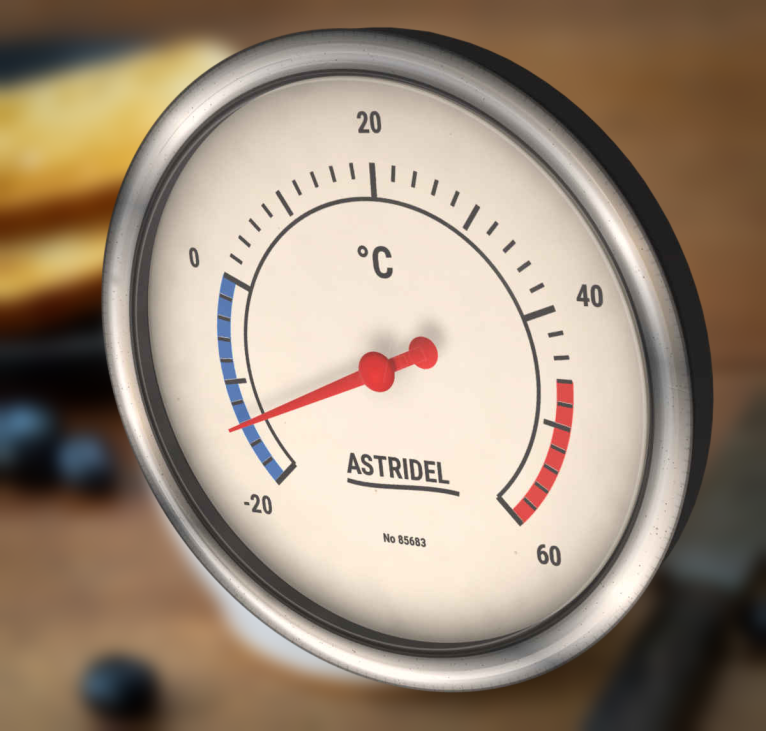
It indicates °C -14
